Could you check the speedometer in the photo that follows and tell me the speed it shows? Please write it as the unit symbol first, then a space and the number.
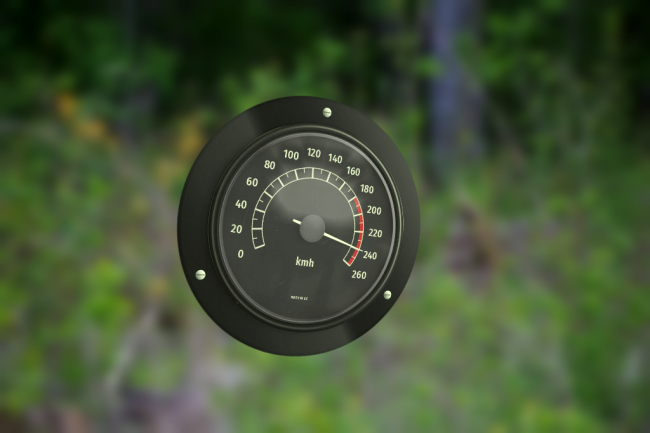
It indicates km/h 240
